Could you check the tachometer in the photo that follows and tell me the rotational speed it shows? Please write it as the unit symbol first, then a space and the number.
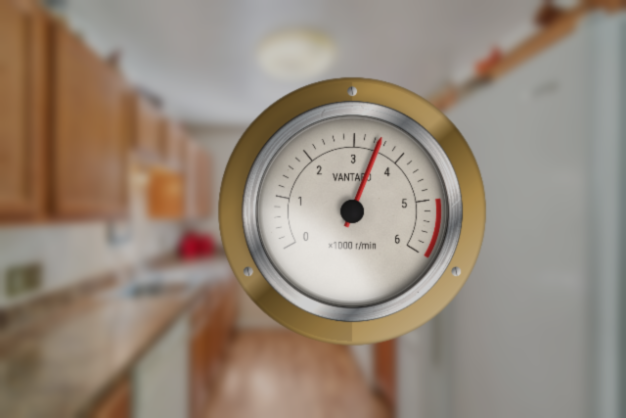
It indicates rpm 3500
